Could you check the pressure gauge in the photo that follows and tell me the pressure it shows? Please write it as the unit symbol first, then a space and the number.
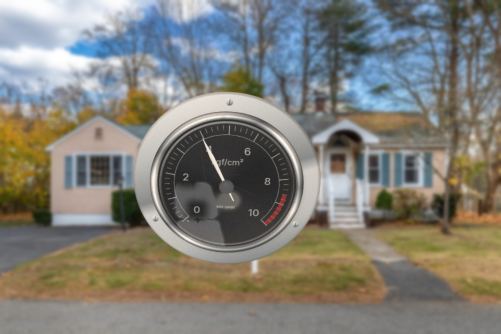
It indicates kg/cm² 4
